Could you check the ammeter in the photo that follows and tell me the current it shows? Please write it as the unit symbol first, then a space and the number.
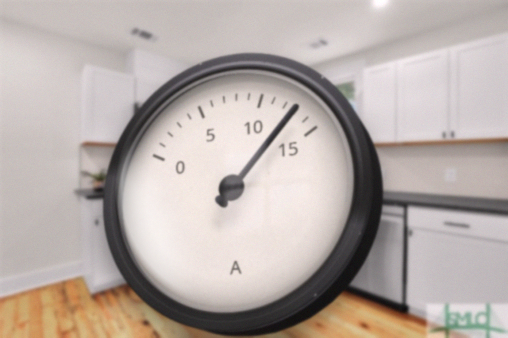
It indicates A 13
